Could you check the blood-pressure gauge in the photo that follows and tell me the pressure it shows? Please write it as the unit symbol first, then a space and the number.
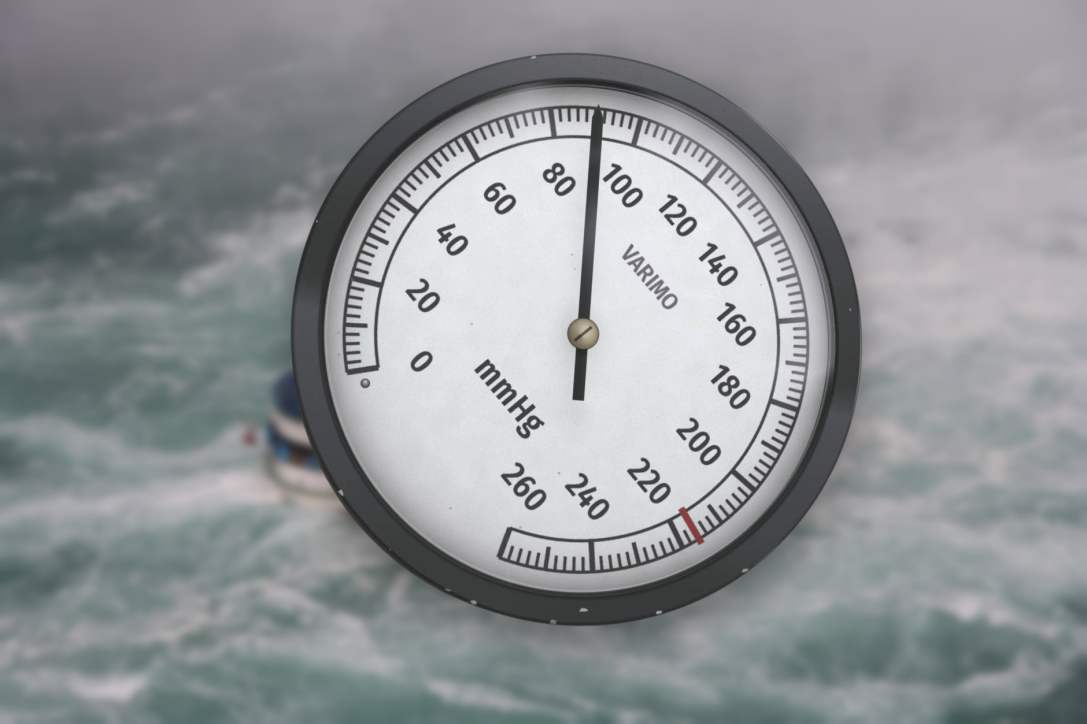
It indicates mmHg 90
